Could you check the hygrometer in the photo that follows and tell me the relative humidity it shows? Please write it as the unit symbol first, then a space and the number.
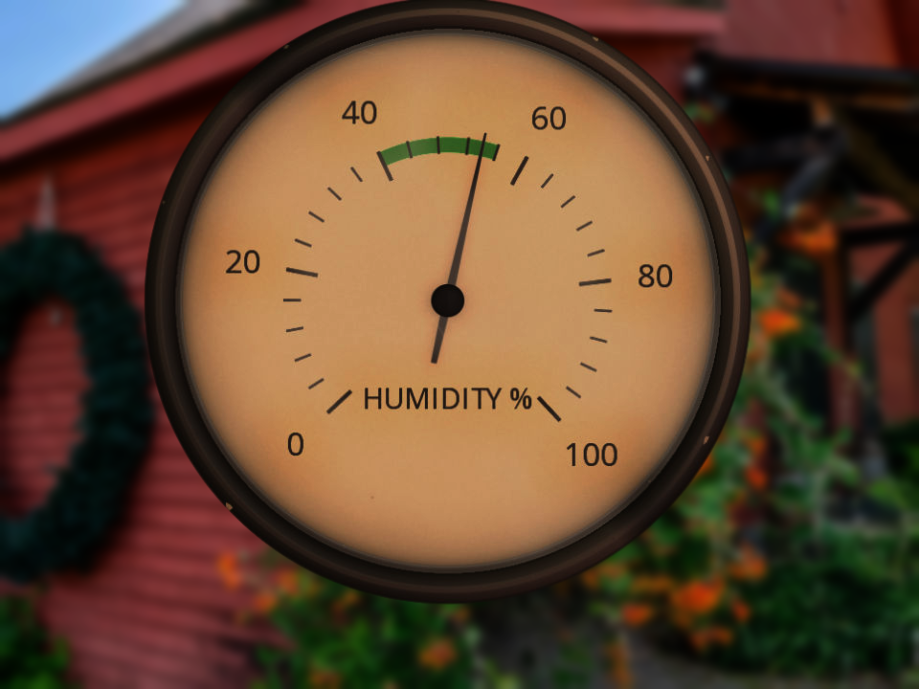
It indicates % 54
